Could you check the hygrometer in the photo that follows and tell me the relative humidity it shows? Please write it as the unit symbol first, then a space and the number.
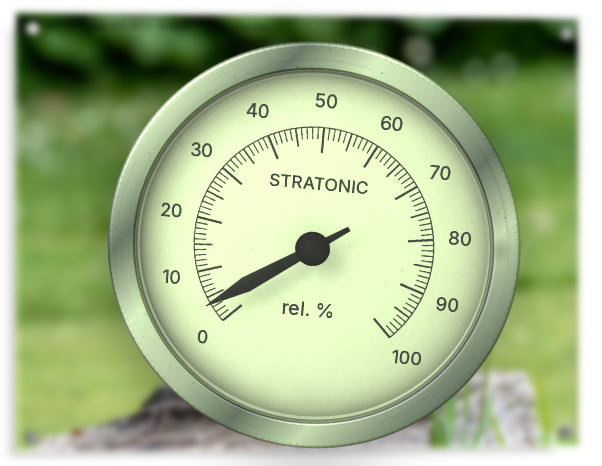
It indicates % 4
